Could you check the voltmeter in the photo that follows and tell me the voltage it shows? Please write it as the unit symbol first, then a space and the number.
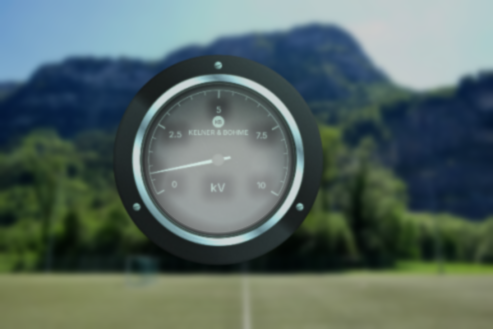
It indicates kV 0.75
